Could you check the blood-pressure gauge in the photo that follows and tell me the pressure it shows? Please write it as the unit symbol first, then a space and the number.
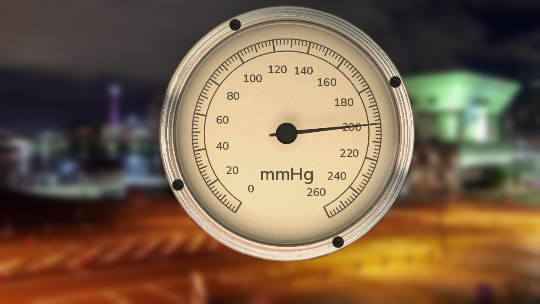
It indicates mmHg 200
